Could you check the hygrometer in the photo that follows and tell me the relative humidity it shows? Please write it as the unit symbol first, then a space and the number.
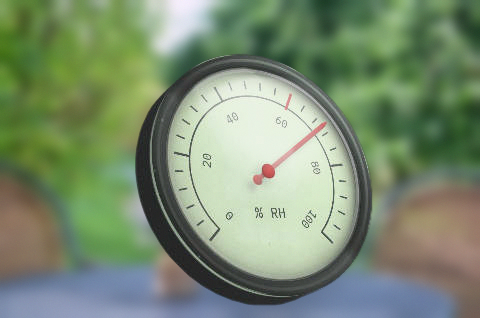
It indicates % 70
